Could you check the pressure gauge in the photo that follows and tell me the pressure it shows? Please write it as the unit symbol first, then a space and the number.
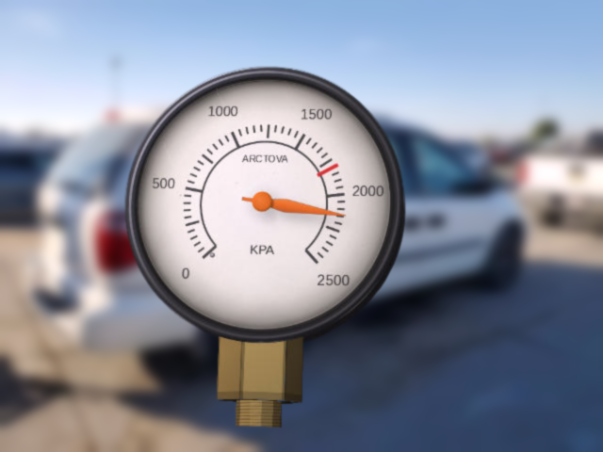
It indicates kPa 2150
